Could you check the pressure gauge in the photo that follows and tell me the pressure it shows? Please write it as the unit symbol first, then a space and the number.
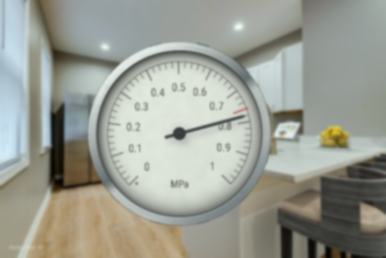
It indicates MPa 0.78
